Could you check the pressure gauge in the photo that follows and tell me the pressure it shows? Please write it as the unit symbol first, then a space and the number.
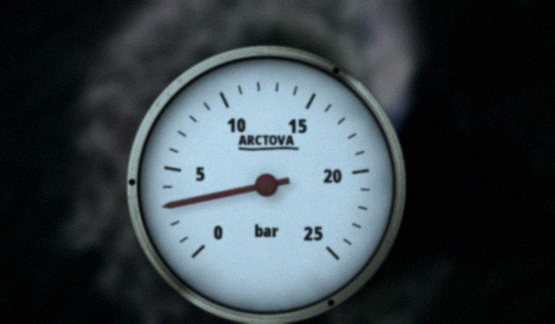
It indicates bar 3
